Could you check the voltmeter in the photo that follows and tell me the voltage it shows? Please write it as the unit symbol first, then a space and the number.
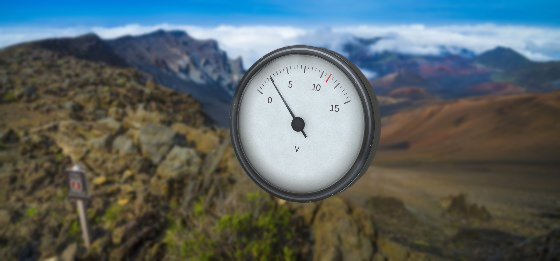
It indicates V 2.5
